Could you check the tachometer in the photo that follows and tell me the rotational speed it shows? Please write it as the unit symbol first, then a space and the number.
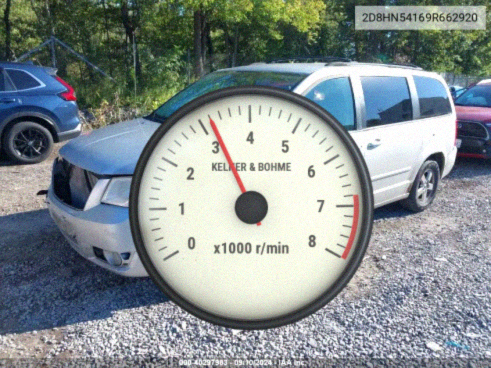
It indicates rpm 3200
